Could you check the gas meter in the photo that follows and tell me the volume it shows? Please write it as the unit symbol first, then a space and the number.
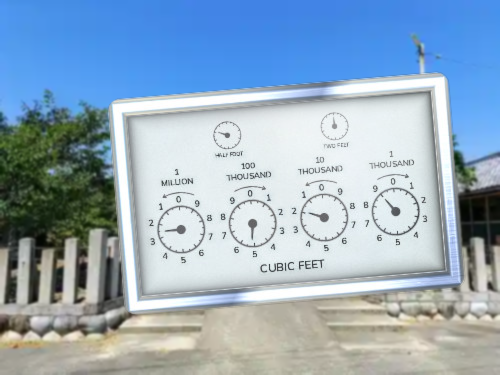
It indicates ft³ 251900
